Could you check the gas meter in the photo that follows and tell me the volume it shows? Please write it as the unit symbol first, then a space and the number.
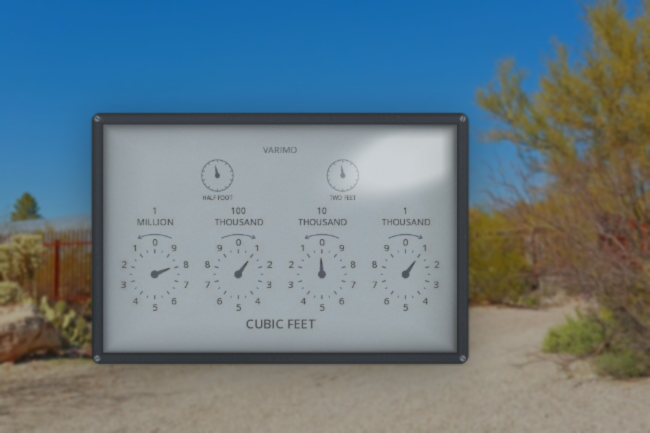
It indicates ft³ 810100
